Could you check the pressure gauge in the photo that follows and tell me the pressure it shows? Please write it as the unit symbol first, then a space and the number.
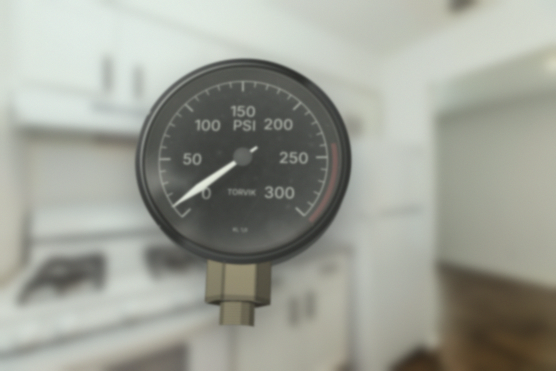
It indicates psi 10
